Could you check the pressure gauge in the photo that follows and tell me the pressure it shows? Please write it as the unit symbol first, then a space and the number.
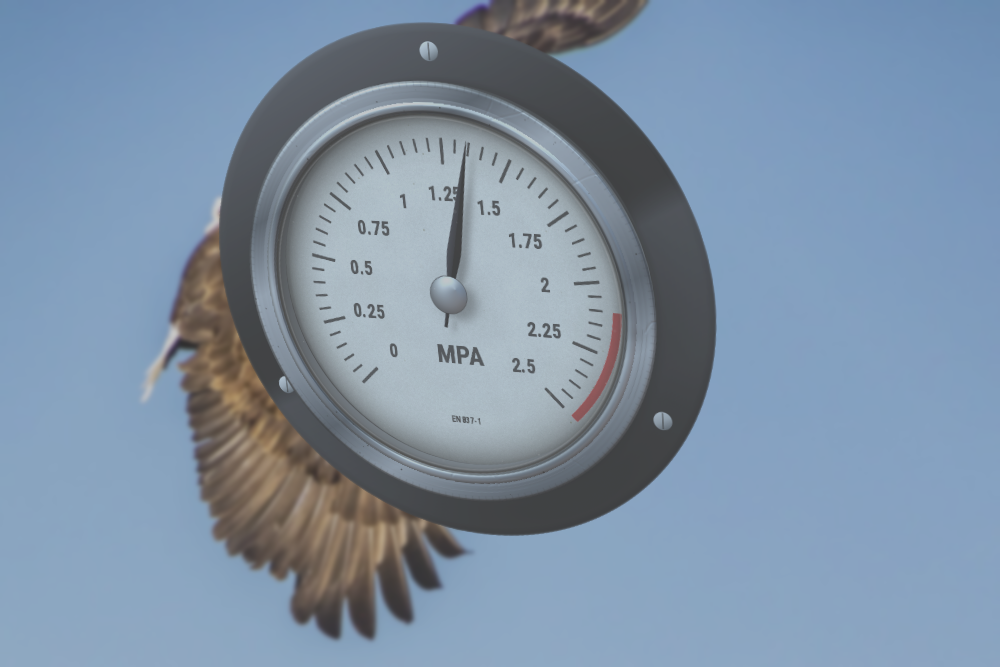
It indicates MPa 1.35
